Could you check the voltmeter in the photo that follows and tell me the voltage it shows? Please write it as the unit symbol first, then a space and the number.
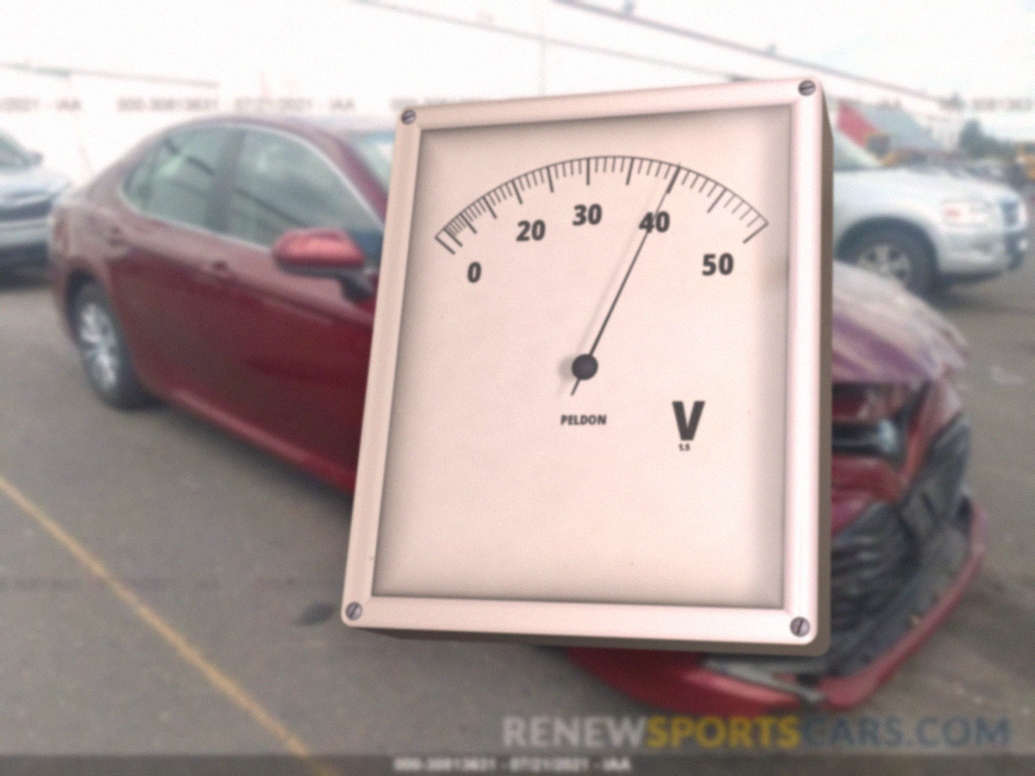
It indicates V 40
